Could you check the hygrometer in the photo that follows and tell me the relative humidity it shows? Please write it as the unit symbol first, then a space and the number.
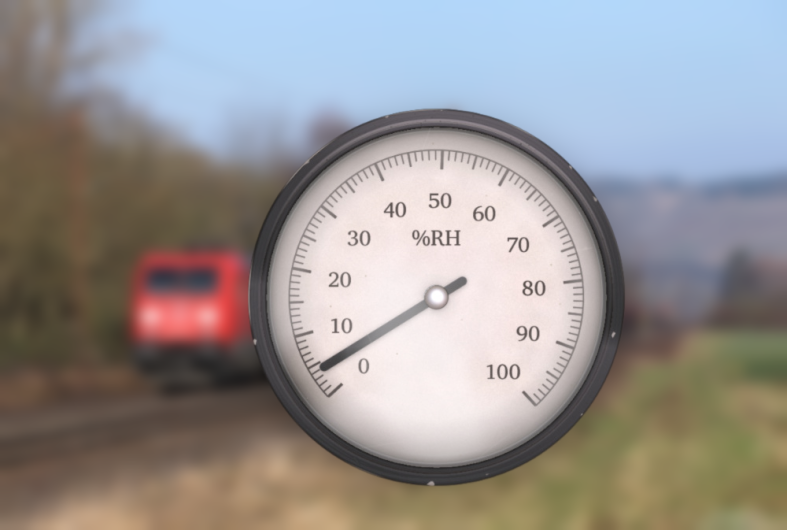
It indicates % 4
